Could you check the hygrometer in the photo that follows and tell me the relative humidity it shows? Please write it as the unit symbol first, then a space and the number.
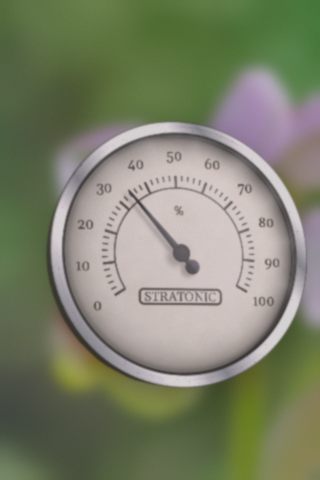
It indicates % 34
